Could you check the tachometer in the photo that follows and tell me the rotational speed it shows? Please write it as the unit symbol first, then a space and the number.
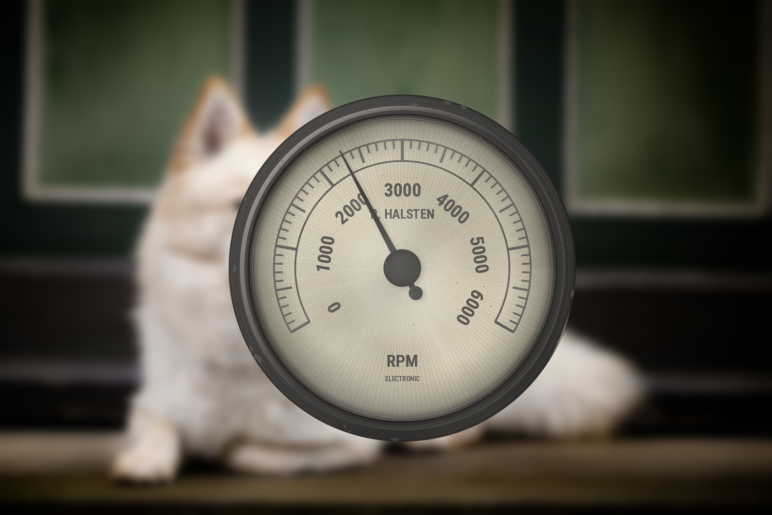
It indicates rpm 2300
